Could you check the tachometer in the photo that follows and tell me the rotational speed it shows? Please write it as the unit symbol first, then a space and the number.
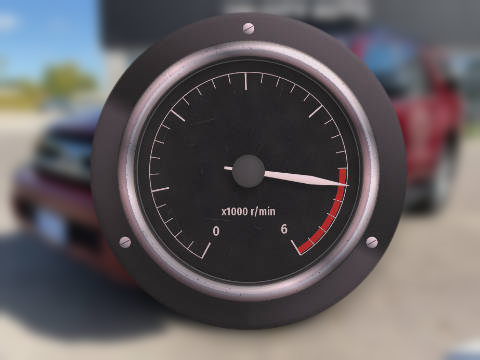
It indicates rpm 5000
